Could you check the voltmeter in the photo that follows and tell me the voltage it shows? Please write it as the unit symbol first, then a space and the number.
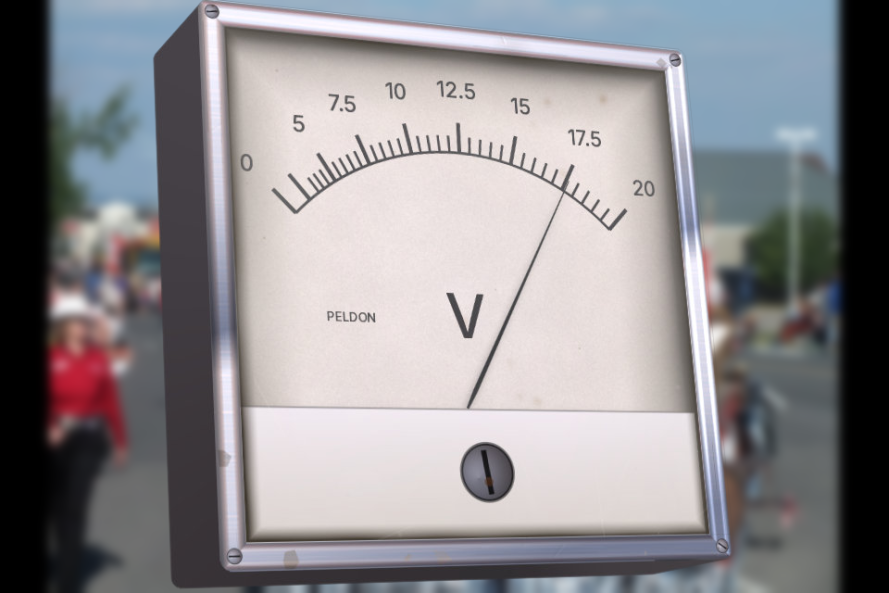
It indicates V 17.5
